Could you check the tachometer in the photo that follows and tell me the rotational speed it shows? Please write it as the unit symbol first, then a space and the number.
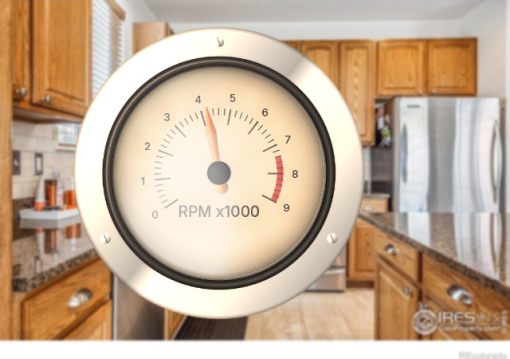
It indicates rpm 4200
